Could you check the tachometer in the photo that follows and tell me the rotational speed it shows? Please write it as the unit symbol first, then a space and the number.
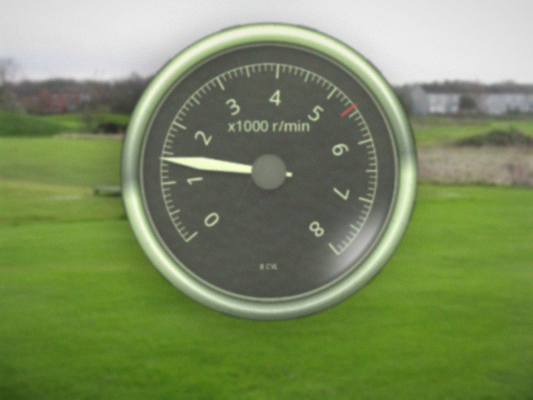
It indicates rpm 1400
